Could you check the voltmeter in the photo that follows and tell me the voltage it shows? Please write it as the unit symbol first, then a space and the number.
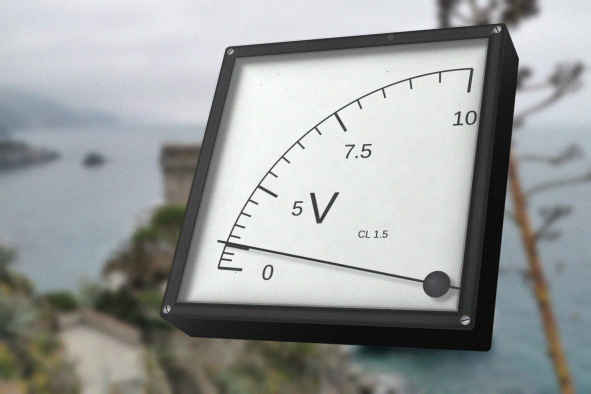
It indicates V 2.5
